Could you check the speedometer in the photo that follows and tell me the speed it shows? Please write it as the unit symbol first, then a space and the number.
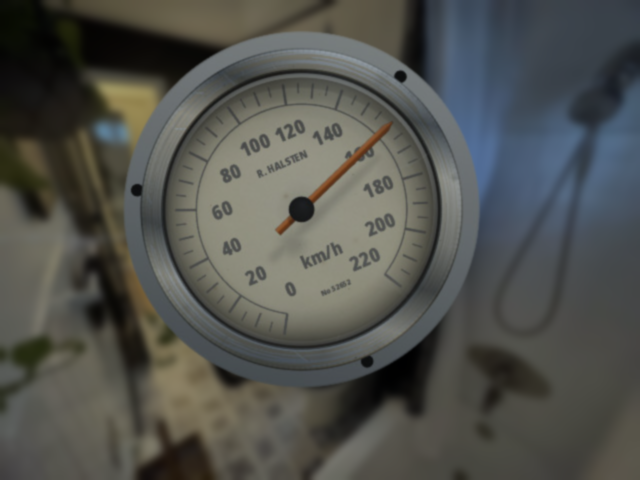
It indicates km/h 160
